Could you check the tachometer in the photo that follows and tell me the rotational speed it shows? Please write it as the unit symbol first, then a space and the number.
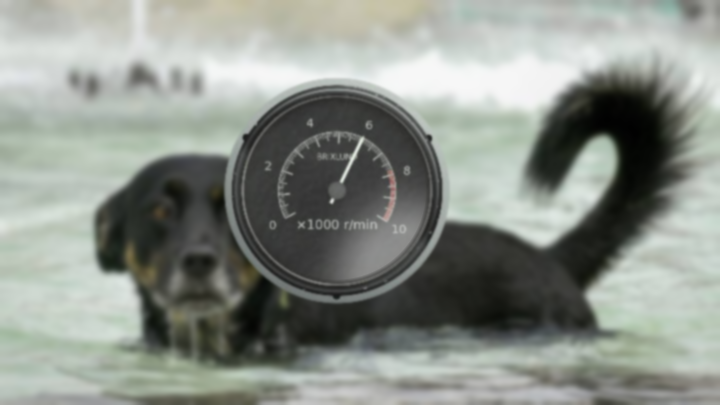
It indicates rpm 6000
